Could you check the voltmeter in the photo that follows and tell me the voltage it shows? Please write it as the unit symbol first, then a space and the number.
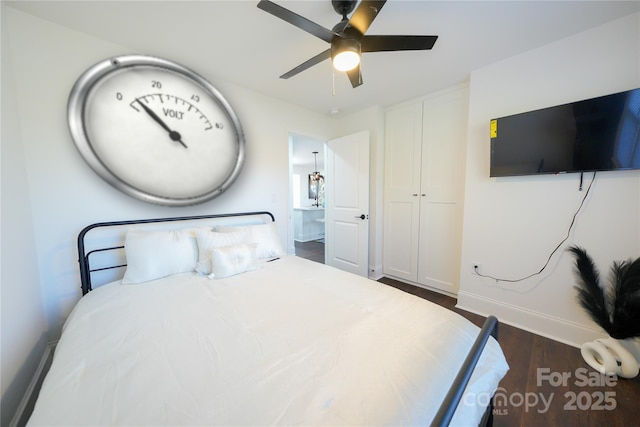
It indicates V 5
